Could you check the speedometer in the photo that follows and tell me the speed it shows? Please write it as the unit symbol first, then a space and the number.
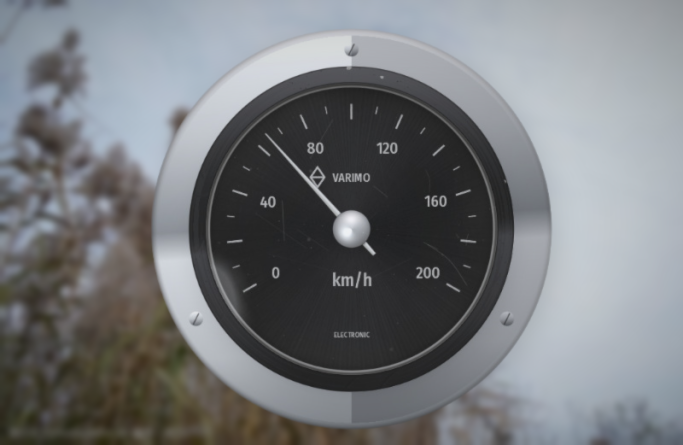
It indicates km/h 65
